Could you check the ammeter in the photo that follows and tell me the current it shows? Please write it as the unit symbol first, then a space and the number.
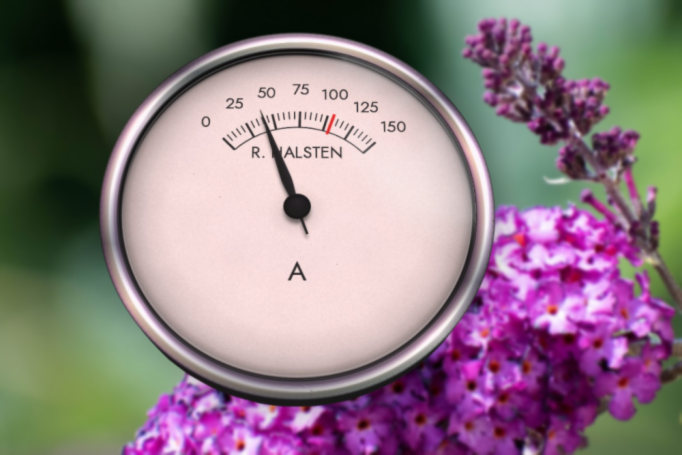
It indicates A 40
